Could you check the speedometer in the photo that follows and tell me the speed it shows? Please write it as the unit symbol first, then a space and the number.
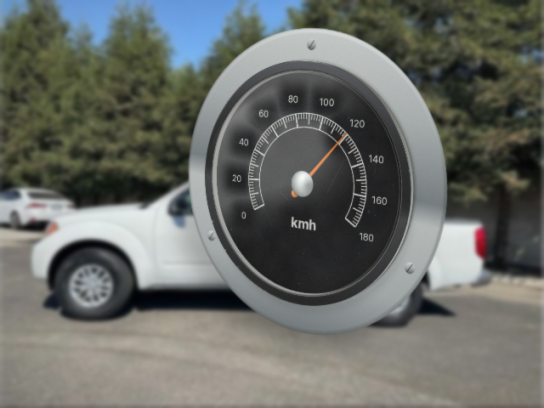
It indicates km/h 120
